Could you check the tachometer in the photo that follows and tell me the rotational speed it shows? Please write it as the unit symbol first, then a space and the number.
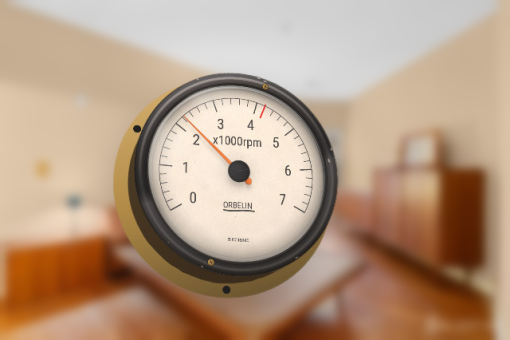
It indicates rpm 2200
